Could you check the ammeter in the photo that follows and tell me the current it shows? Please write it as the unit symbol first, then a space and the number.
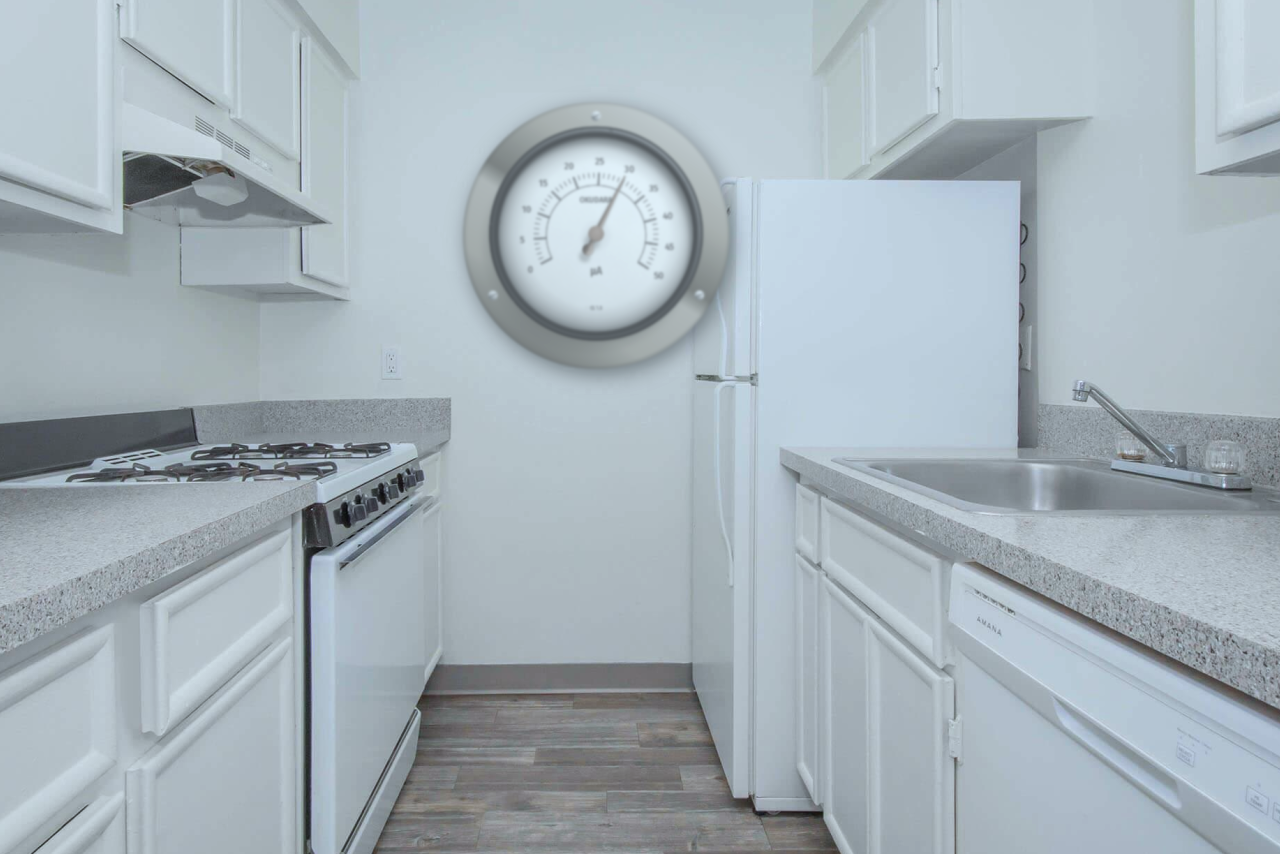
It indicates µA 30
